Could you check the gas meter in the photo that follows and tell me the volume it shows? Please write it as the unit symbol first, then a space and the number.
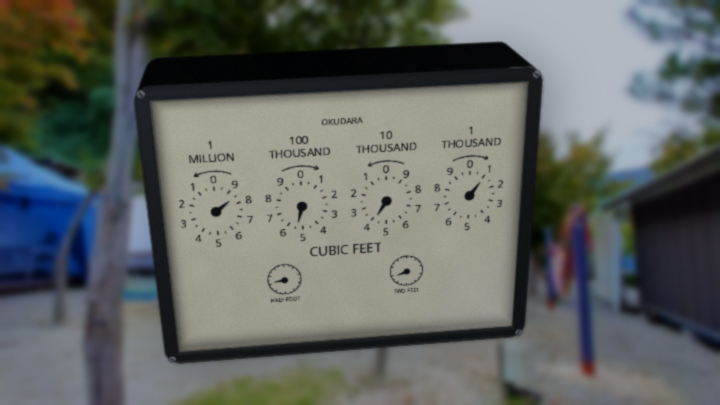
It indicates ft³ 854100
